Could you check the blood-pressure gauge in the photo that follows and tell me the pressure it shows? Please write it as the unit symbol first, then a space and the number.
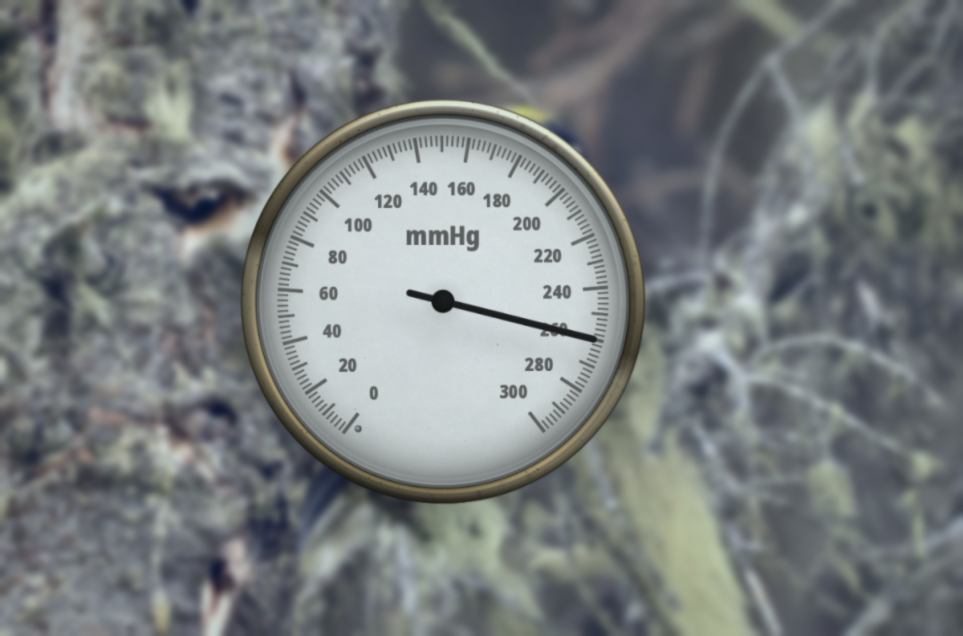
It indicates mmHg 260
